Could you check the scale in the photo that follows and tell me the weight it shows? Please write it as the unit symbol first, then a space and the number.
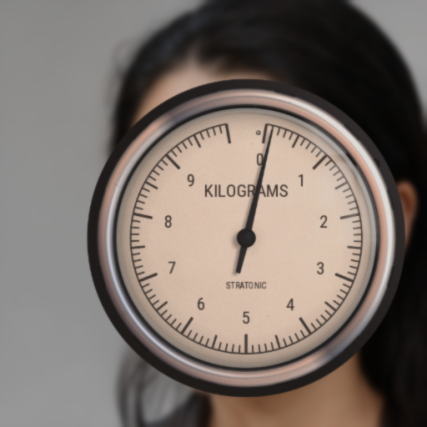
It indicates kg 0.1
